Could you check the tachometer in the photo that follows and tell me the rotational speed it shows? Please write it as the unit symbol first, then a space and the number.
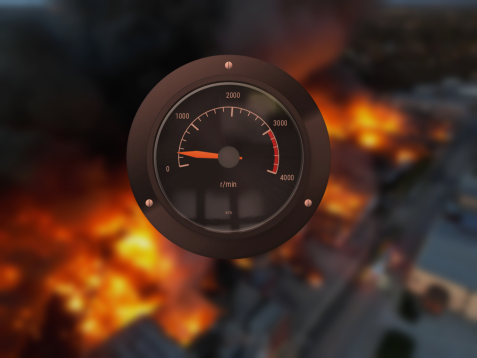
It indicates rpm 300
